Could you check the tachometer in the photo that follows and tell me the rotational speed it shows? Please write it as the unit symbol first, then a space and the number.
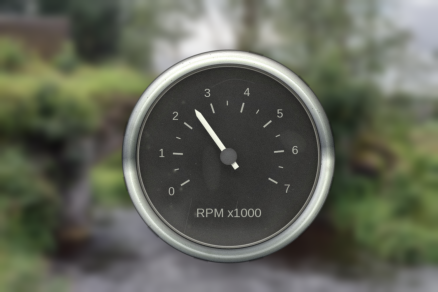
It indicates rpm 2500
